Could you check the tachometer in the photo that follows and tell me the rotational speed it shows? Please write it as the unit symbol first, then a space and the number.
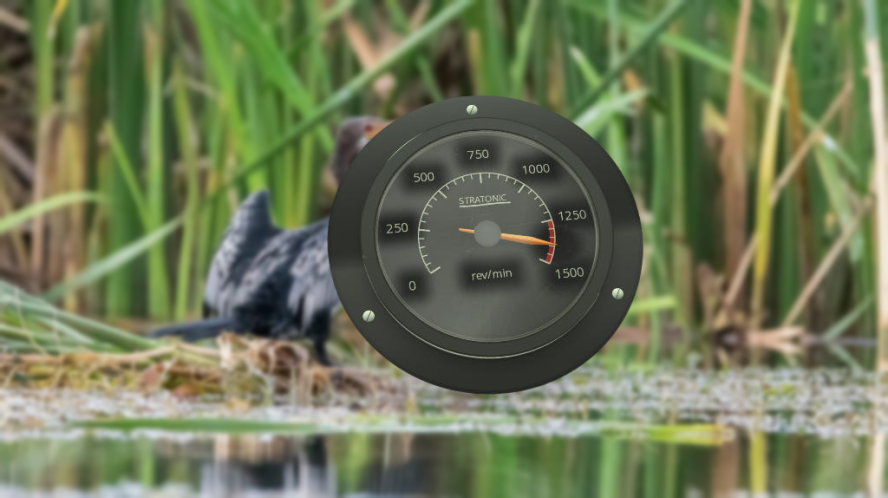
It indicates rpm 1400
